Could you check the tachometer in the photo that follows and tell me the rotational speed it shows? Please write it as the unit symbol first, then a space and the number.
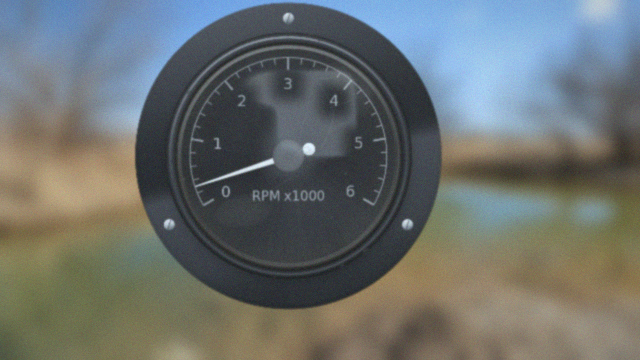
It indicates rpm 300
